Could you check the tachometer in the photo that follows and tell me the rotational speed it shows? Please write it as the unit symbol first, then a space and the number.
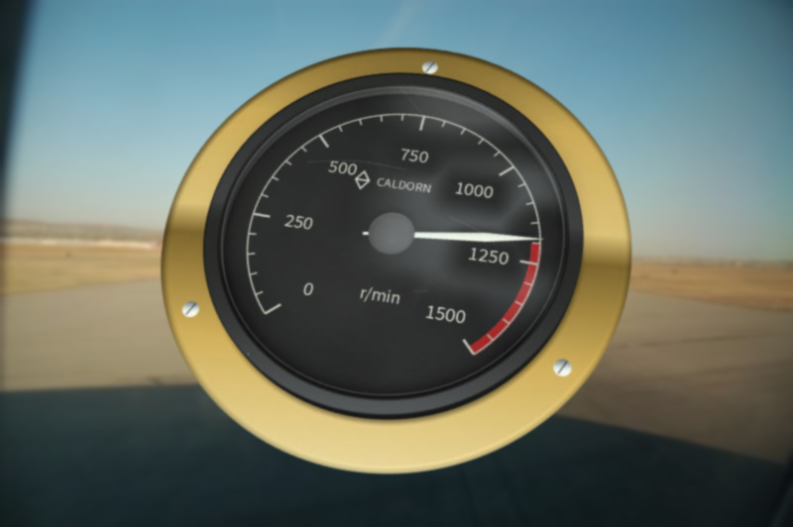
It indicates rpm 1200
